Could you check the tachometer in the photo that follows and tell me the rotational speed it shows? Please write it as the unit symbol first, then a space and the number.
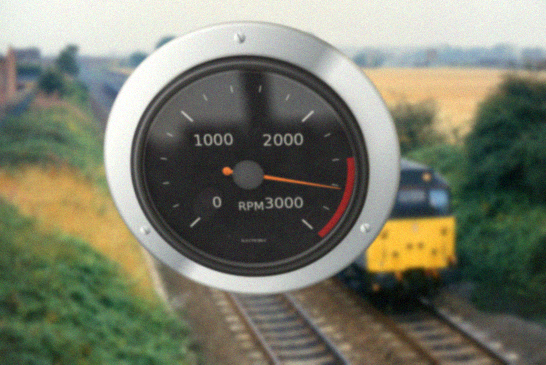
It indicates rpm 2600
